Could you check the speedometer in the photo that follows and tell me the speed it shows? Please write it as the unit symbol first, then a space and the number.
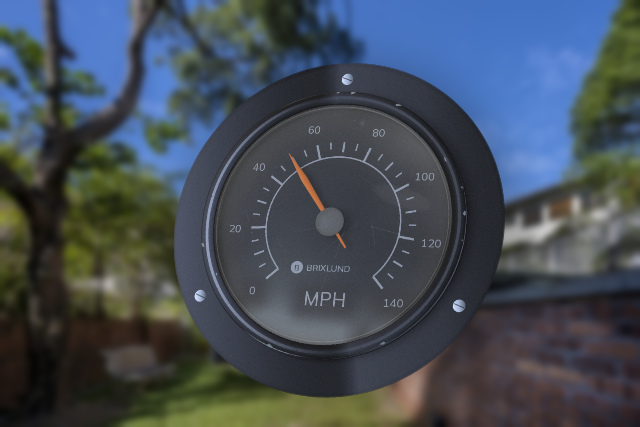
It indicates mph 50
